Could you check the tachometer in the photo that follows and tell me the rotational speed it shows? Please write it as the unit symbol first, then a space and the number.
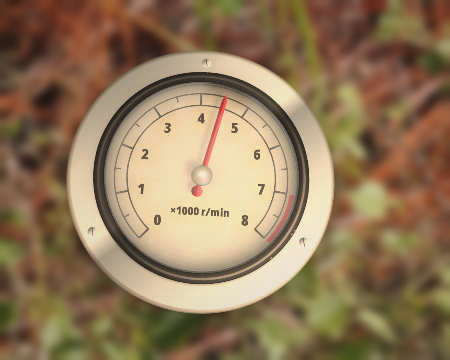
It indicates rpm 4500
